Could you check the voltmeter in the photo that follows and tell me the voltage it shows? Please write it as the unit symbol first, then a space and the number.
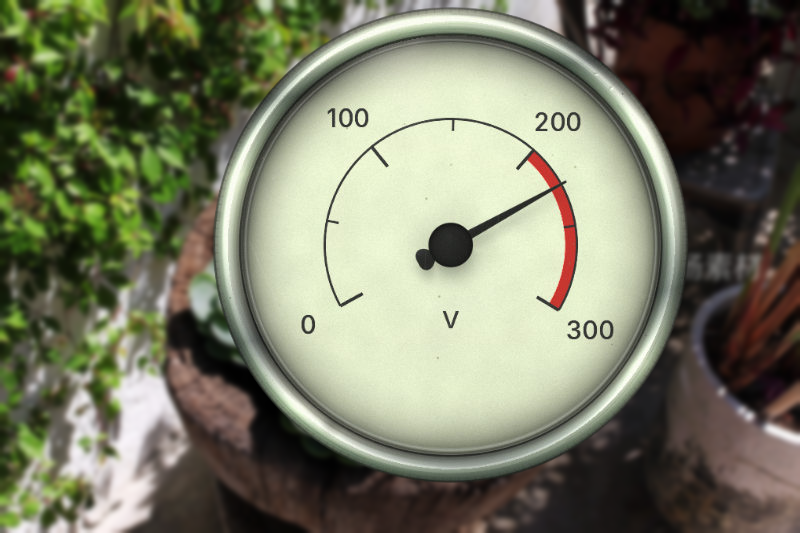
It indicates V 225
